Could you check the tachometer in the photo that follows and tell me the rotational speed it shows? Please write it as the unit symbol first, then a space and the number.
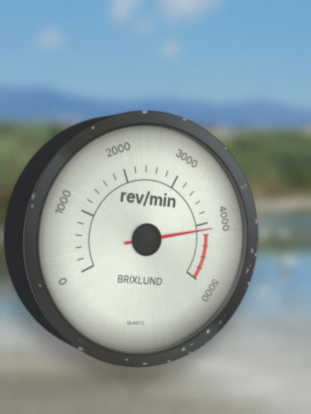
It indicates rpm 4100
